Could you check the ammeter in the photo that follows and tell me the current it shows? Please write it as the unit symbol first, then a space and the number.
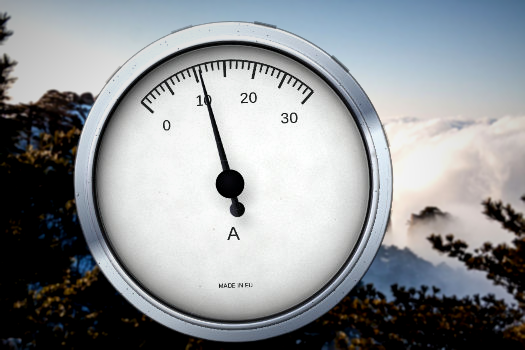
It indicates A 11
